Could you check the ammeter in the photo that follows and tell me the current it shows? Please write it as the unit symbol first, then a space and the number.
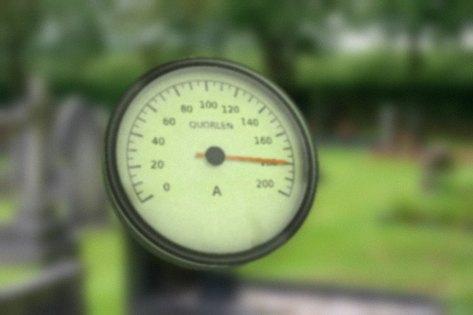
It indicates A 180
